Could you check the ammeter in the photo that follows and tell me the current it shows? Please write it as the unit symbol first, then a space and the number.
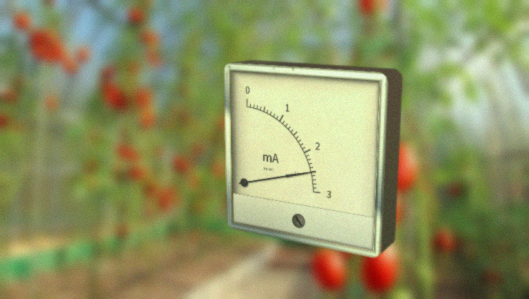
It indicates mA 2.5
